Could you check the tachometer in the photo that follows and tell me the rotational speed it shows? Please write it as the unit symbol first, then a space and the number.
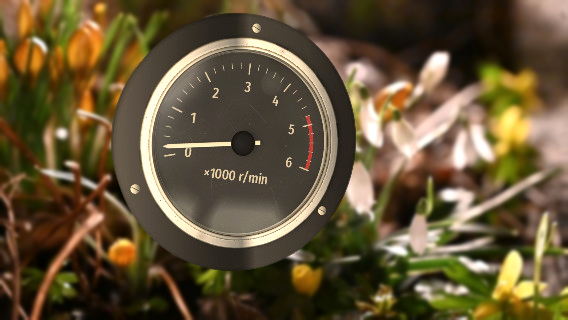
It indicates rpm 200
